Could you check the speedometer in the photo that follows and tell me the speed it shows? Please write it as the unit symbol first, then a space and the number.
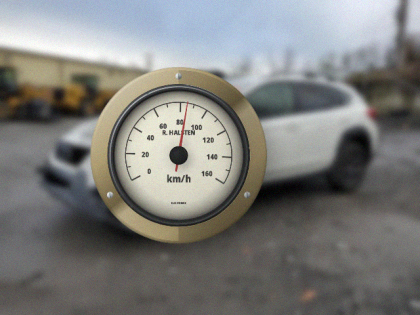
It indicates km/h 85
